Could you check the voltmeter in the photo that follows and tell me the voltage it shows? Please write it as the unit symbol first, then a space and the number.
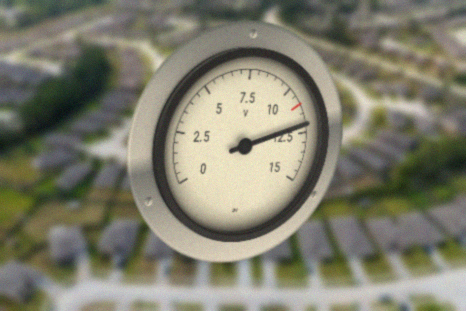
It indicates V 12
